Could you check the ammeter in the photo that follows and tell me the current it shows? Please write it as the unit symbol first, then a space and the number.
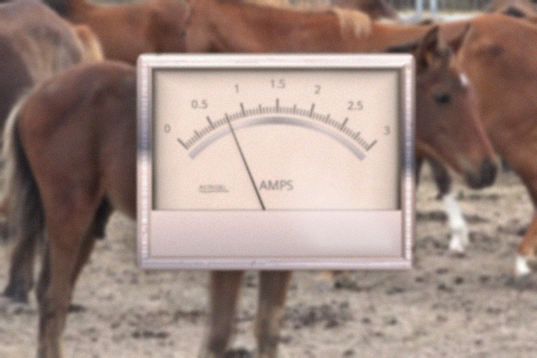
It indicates A 0.75
